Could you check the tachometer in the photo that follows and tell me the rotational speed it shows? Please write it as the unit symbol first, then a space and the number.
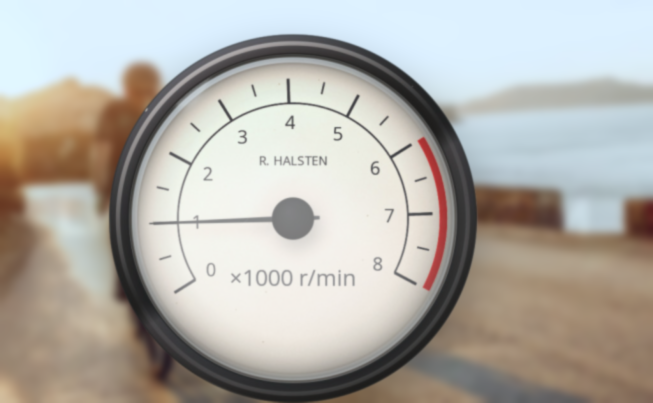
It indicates rpm 1000
